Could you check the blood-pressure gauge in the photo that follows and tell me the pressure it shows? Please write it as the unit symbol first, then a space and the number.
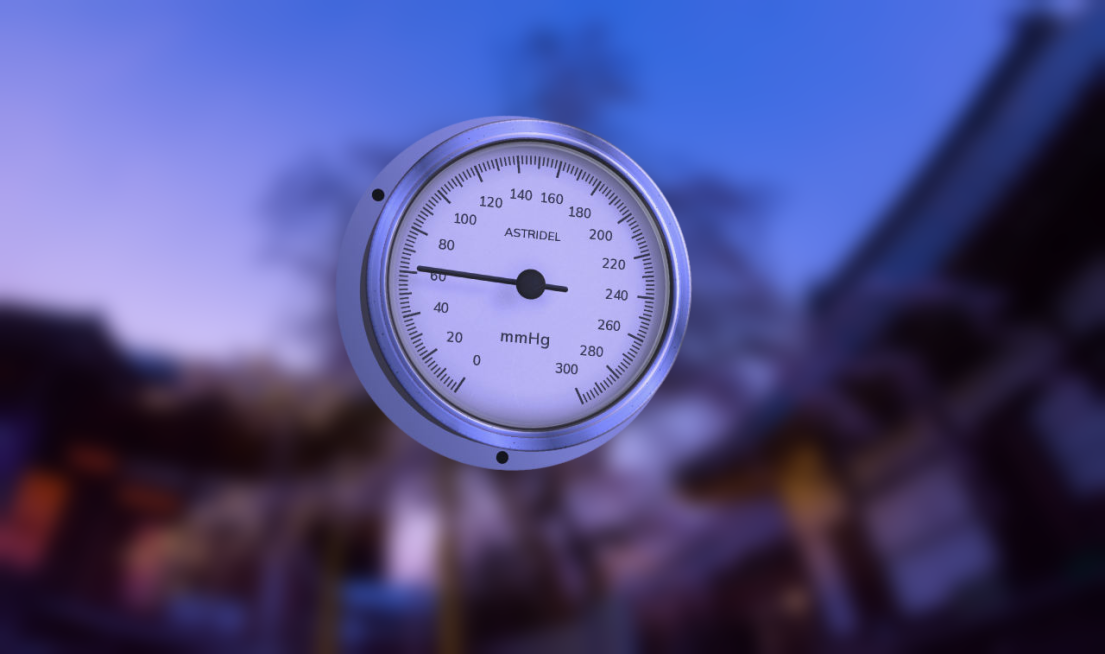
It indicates mmHg 62
